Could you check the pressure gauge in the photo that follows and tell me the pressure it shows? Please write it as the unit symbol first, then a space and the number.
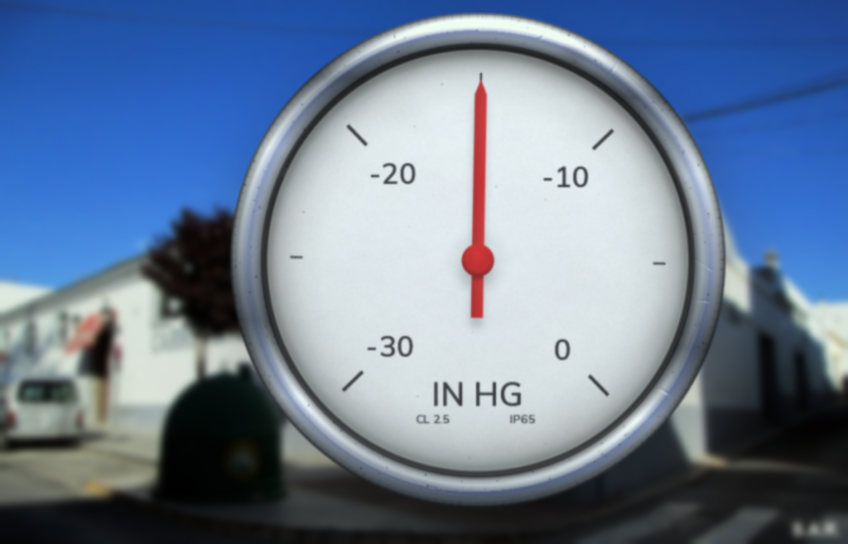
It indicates inHg -15
